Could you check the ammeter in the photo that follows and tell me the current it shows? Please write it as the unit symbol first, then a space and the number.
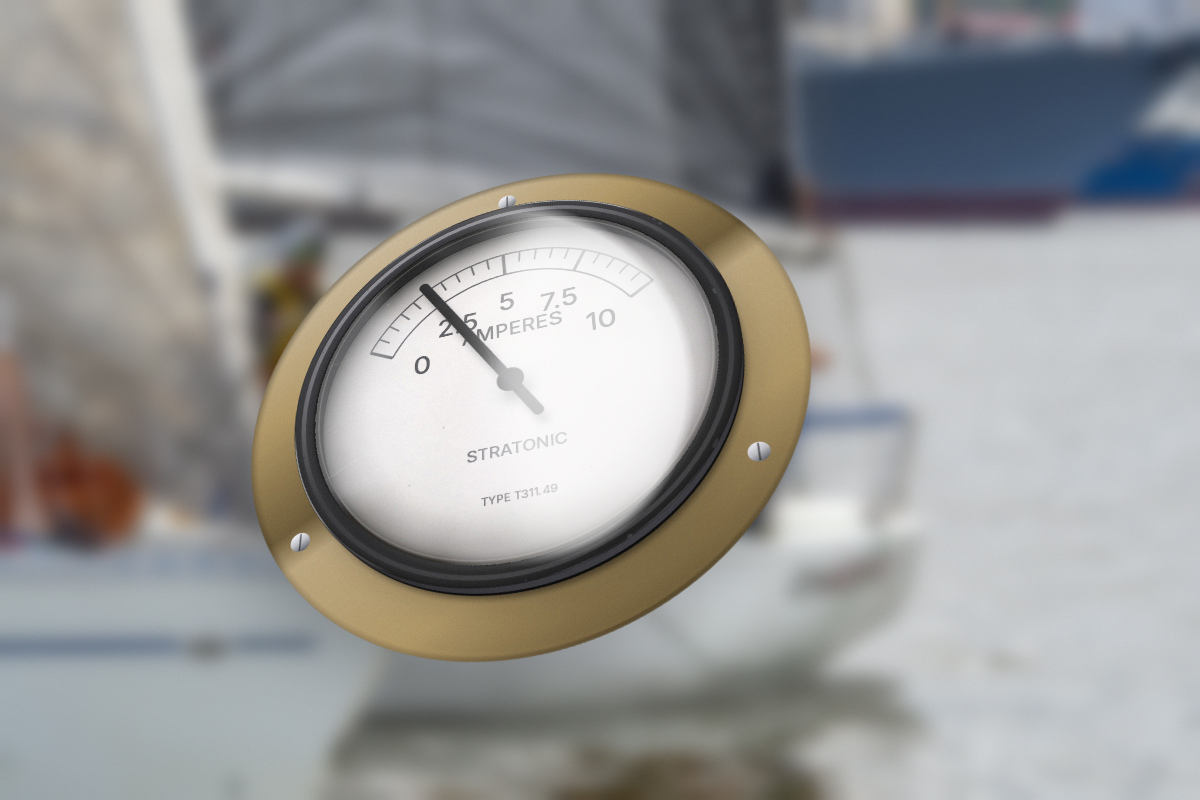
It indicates A 2.5
